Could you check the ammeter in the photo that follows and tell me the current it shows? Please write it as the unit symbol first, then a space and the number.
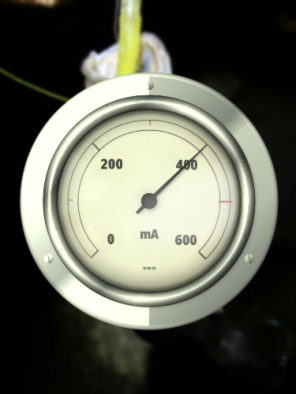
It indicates mA 400
